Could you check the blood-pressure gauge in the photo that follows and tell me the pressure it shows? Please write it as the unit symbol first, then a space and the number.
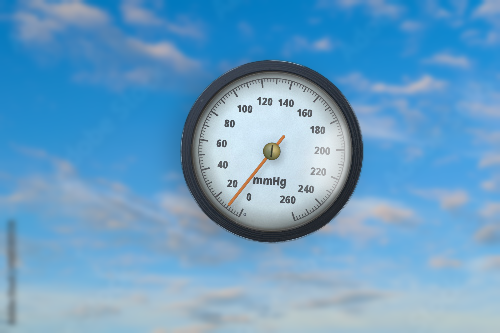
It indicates mmHg 10
